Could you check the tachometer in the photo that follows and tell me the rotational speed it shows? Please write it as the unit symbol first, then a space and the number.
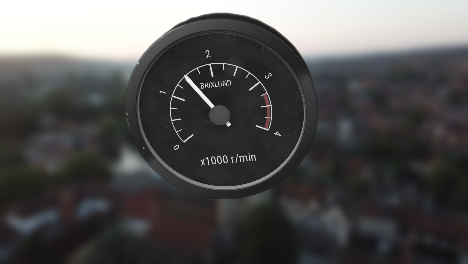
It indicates rpm 1500
